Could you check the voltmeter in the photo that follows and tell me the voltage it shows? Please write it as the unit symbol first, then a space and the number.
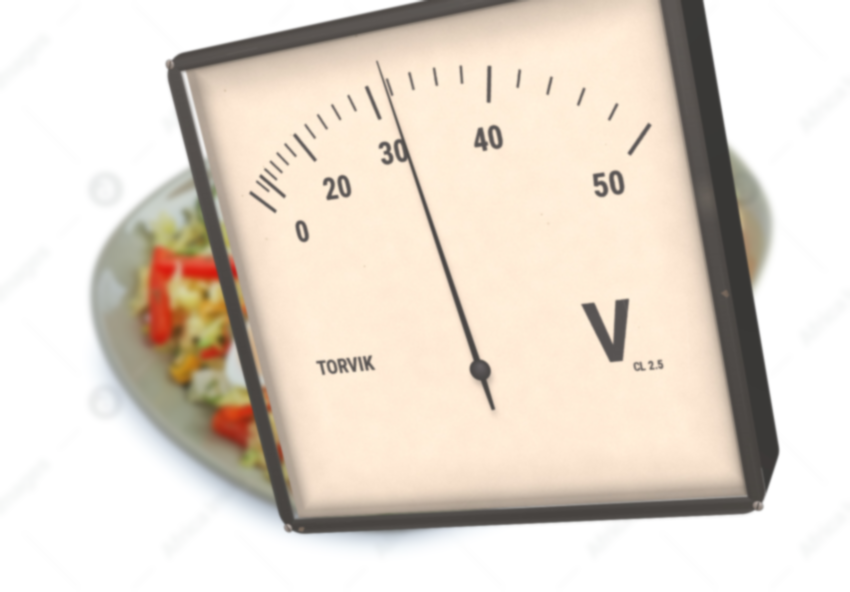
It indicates V 32
